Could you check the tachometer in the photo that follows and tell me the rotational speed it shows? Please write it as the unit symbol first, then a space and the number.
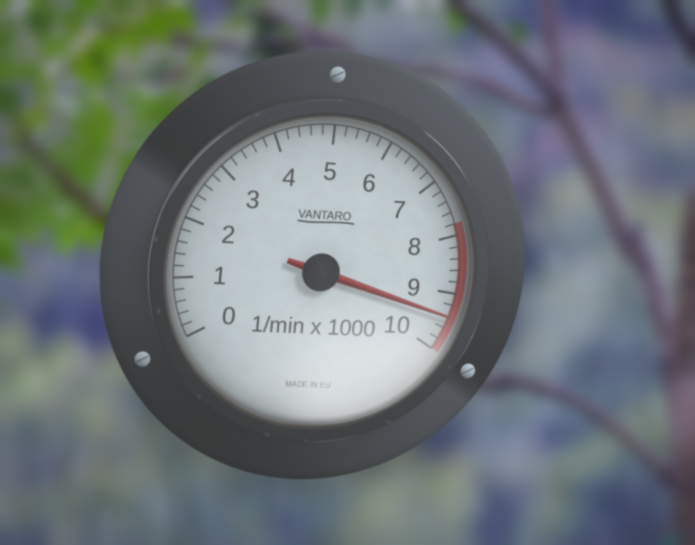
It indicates rpm 9400
